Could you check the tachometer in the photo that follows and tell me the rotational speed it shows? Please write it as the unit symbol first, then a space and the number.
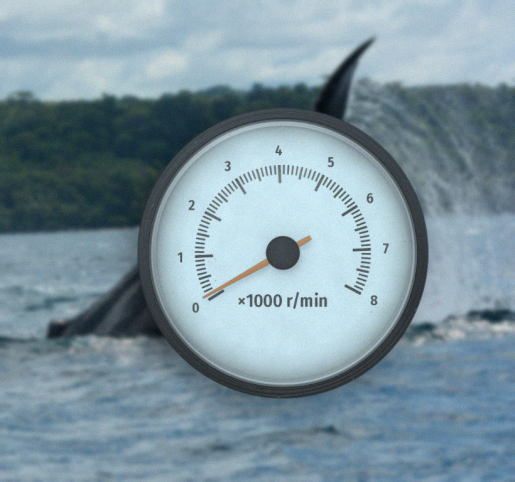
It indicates rpm 100
